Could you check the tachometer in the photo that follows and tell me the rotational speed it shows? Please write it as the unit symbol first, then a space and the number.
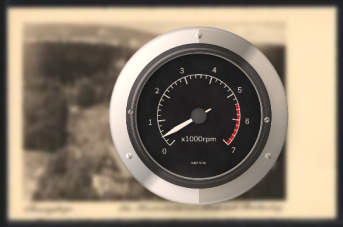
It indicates rpm 400
